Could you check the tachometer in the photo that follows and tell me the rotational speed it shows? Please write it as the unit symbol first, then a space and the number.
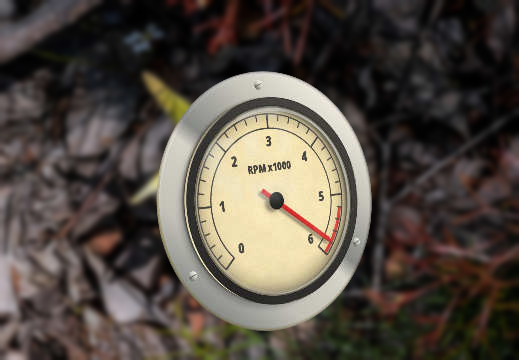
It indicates rpm 5800
